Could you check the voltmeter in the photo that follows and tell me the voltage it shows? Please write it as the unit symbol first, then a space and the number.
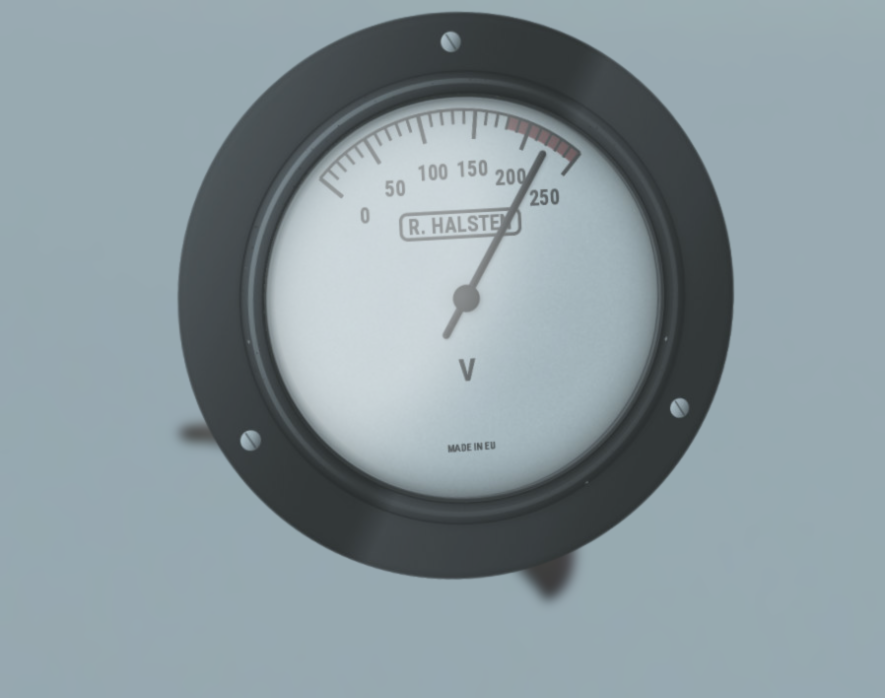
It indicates V 220
